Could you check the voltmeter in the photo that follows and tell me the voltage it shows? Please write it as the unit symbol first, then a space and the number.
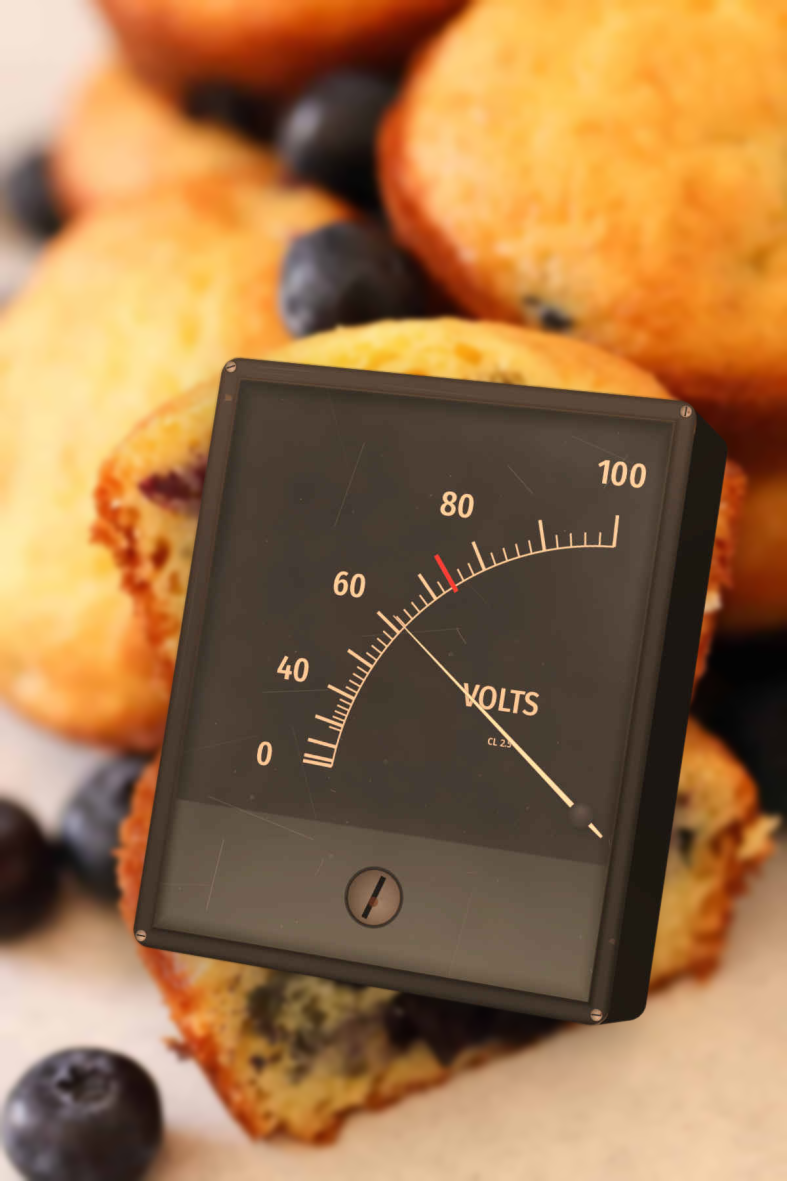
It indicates V 62
